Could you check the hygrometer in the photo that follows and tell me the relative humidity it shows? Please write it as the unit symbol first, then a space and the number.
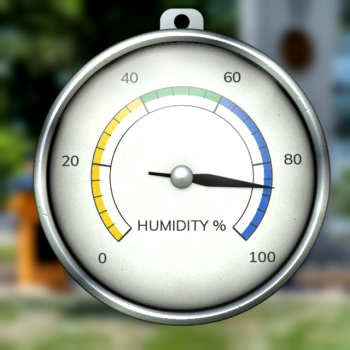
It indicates % 86
